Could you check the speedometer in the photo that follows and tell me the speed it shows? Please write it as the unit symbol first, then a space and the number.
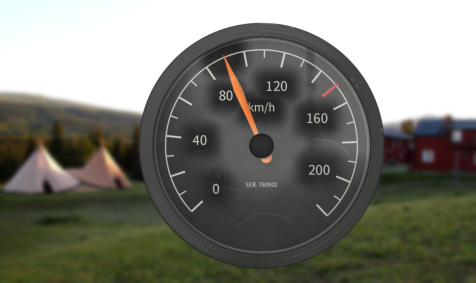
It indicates km/h 90
